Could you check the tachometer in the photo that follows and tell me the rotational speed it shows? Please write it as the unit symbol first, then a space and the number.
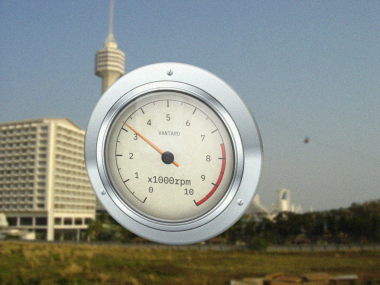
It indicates rpm 3250
